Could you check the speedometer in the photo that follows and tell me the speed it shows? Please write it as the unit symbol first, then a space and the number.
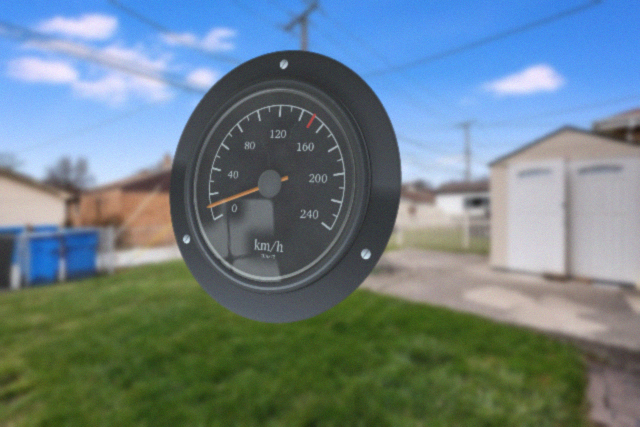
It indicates km/h 10
